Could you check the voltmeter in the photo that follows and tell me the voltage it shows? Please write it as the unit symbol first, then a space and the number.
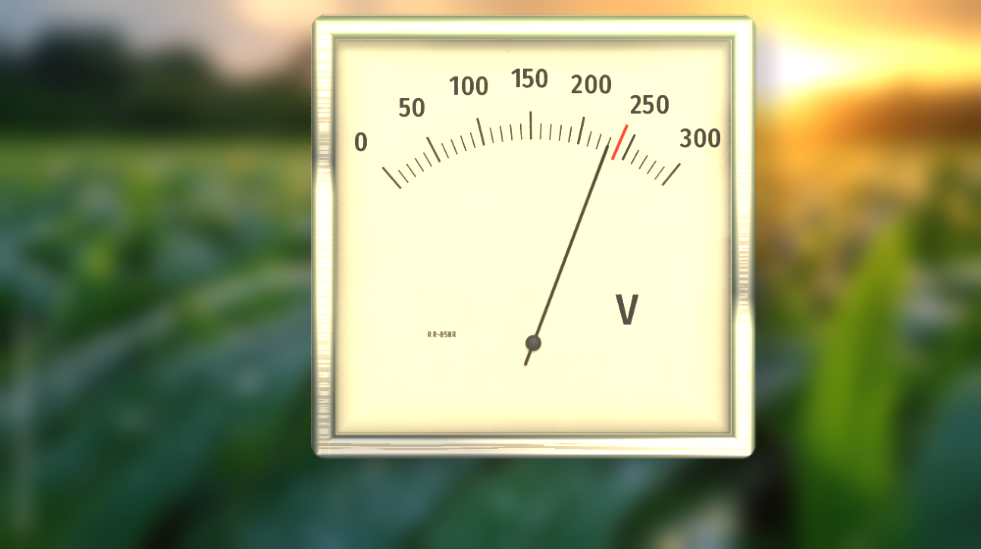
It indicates V 230
